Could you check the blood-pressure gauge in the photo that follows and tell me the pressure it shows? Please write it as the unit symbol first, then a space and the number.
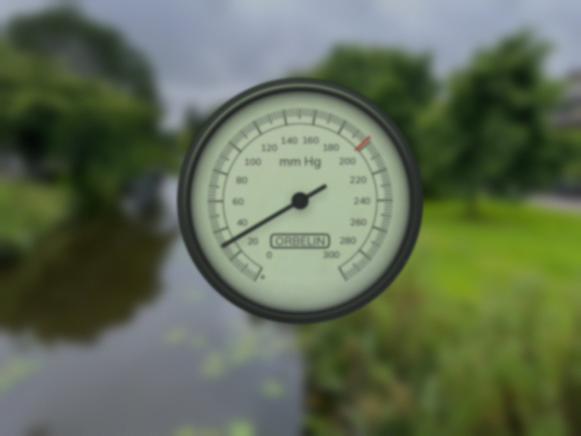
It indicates mmHg 30
